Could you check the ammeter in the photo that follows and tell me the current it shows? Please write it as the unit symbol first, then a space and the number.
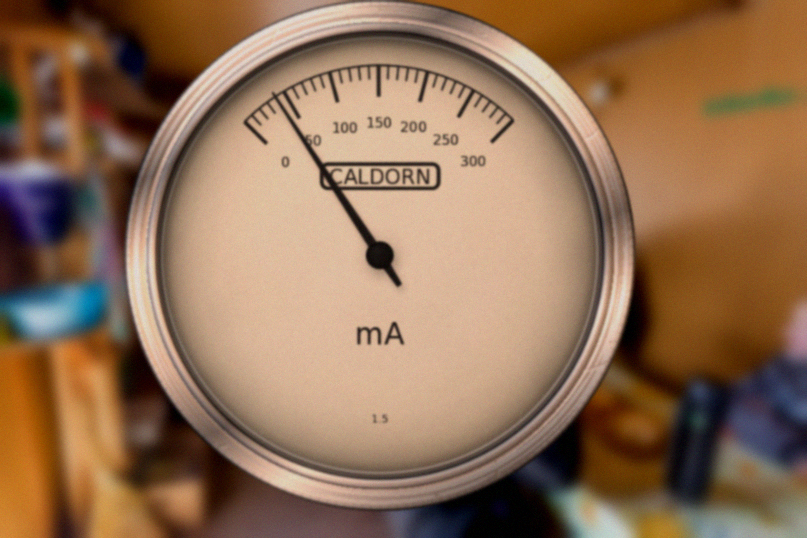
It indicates mA 40
